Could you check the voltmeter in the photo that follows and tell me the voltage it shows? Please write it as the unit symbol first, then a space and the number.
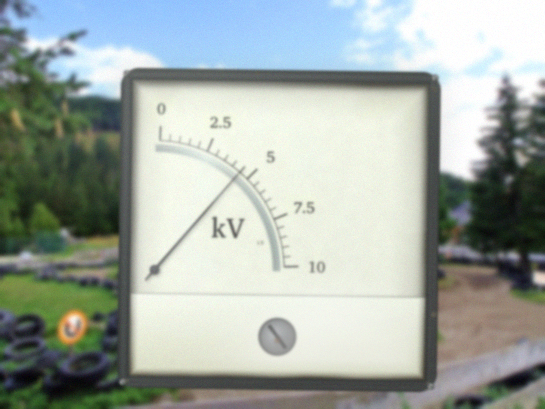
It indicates kV 4.5
